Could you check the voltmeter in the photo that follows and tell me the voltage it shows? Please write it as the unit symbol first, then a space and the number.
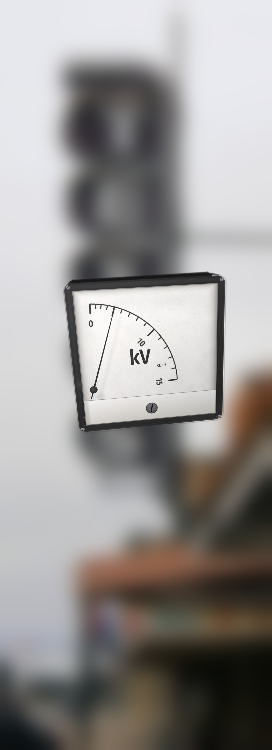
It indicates kV 5
